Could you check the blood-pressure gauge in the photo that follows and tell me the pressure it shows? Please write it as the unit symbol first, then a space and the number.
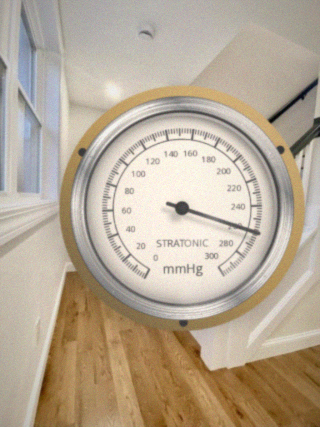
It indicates mmHg 260
